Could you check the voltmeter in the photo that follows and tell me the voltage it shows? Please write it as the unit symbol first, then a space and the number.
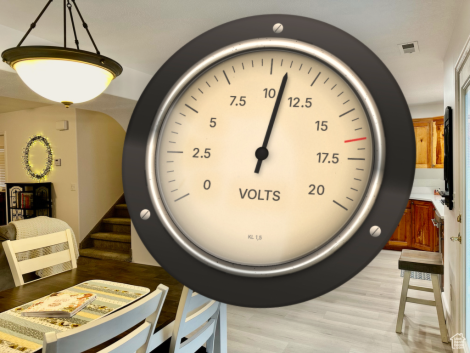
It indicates V 11
